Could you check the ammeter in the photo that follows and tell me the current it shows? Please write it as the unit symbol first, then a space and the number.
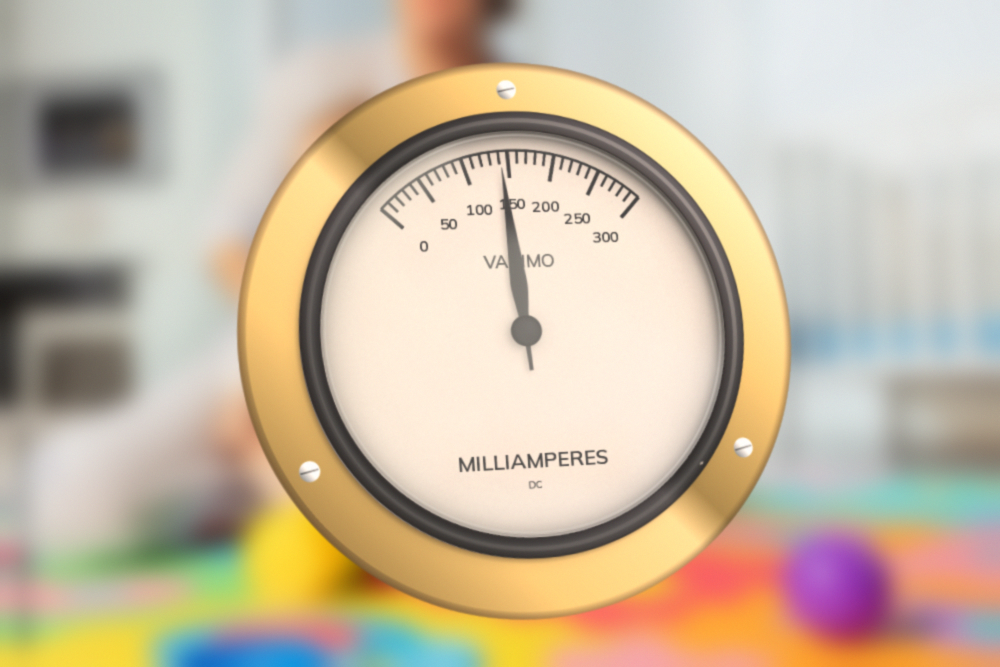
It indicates mA 140
